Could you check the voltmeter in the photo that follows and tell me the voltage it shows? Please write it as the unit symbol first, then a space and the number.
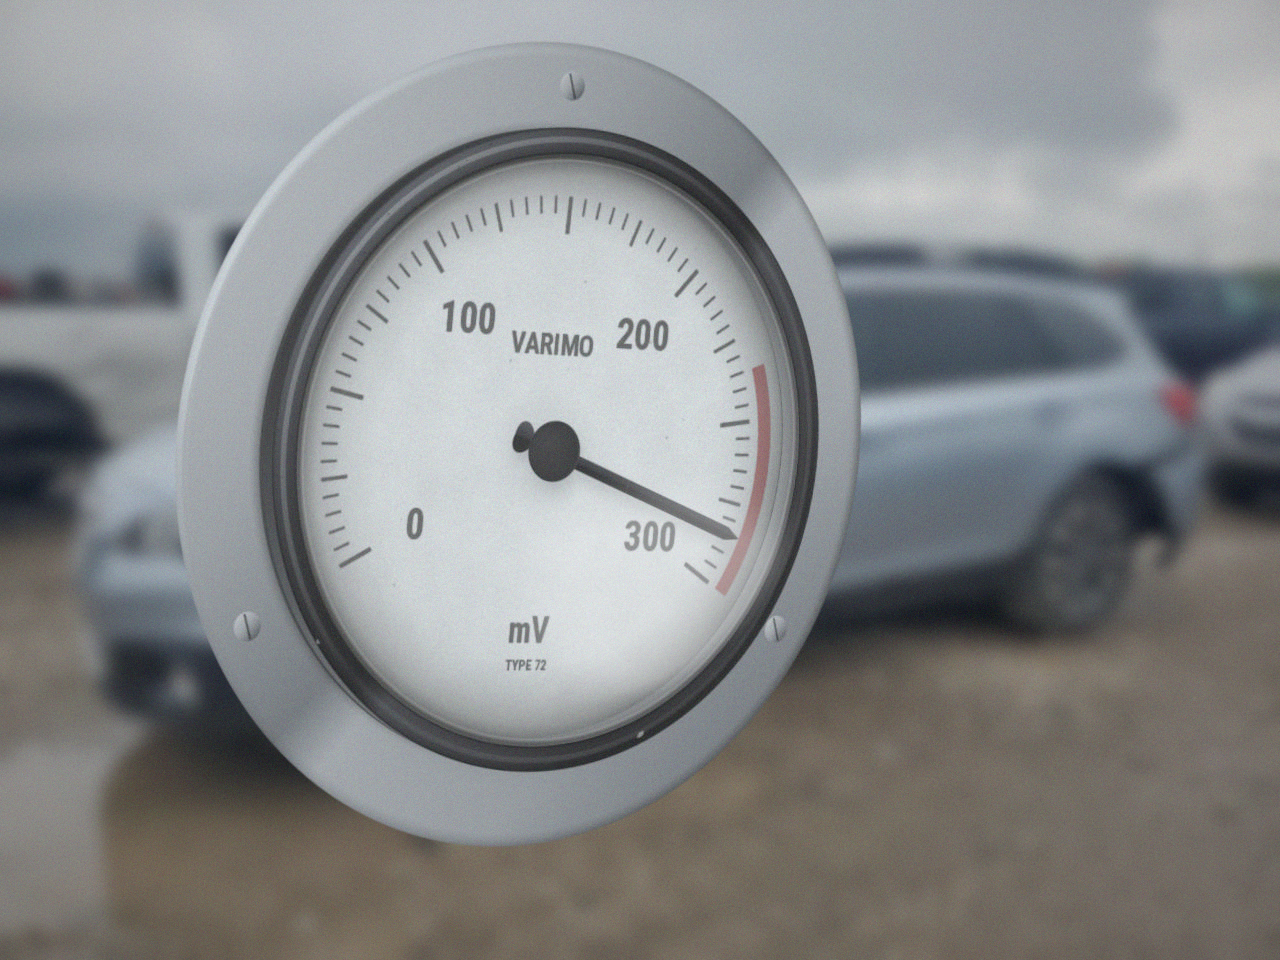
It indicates mV 285
